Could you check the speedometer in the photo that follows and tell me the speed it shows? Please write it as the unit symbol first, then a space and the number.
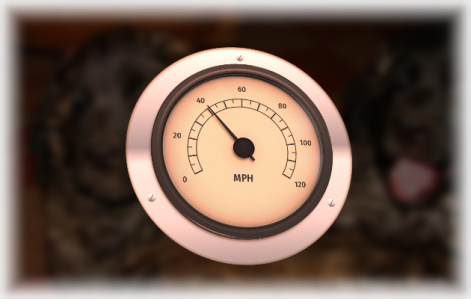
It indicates mph 40
